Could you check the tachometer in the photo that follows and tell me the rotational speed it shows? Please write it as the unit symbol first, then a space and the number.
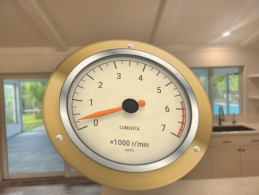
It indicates rpm 250
